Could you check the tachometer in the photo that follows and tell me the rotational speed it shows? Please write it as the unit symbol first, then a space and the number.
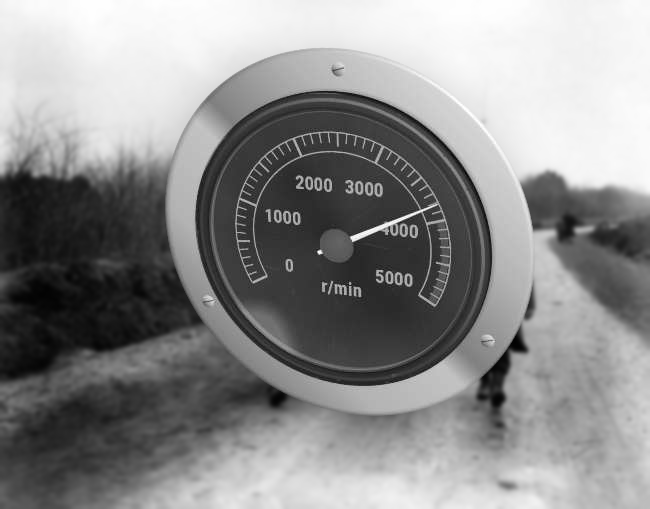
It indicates rpm 3800
